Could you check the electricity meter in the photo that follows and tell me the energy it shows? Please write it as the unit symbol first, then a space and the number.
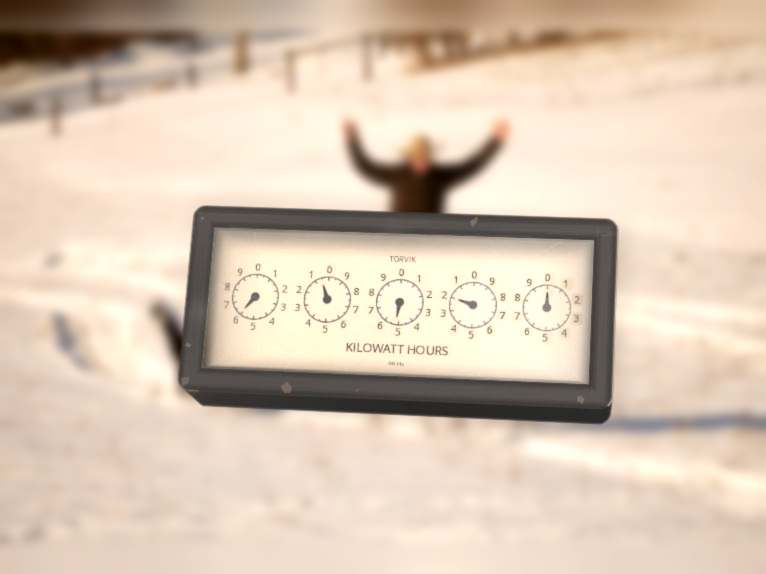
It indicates kWh 60520
